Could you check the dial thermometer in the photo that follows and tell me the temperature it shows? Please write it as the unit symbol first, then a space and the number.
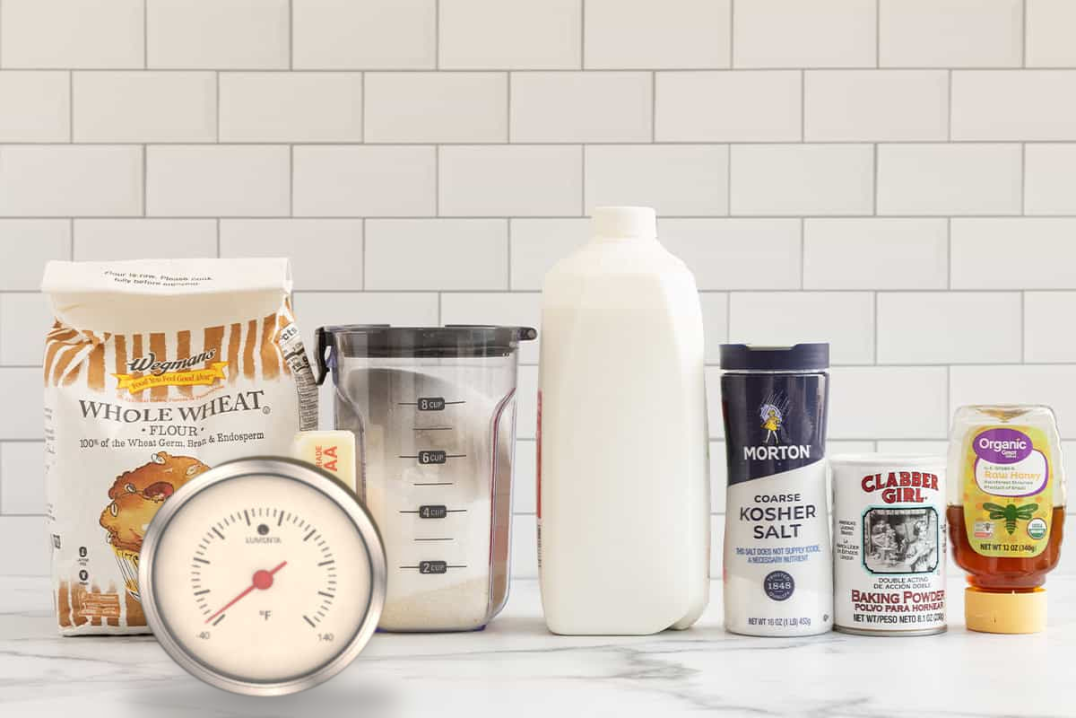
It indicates °F -36
